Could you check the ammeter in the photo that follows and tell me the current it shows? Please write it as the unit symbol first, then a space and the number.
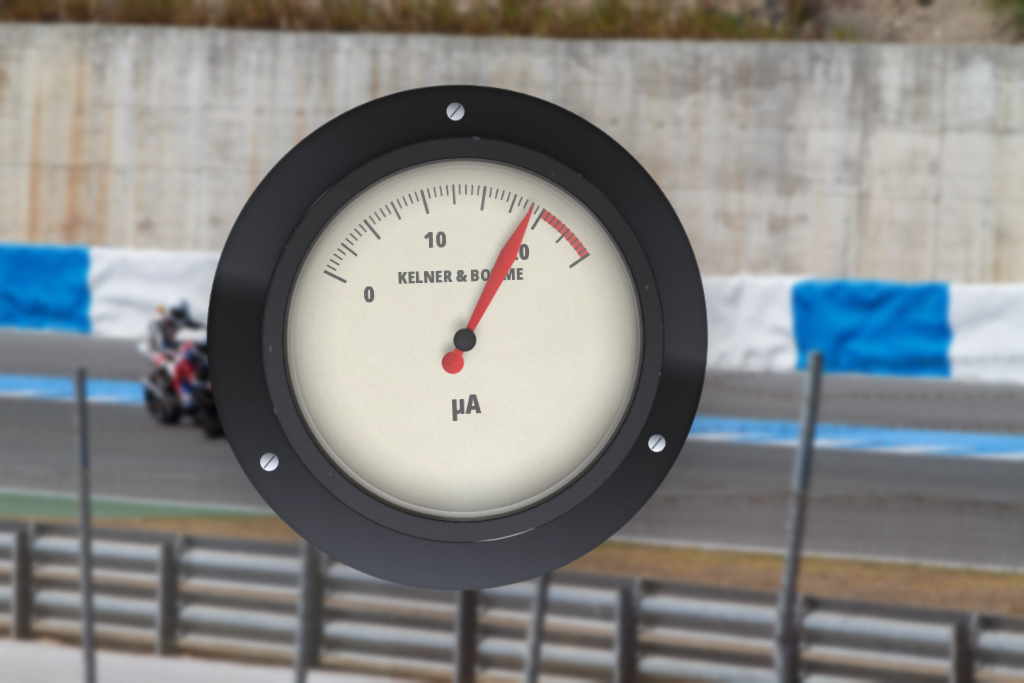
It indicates µA 19
